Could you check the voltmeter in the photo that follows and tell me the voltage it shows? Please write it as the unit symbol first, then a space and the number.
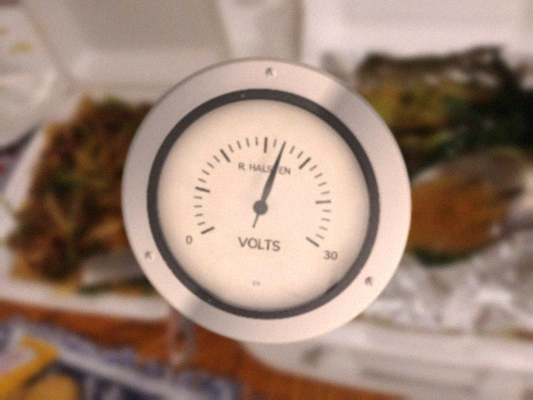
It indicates V 17
